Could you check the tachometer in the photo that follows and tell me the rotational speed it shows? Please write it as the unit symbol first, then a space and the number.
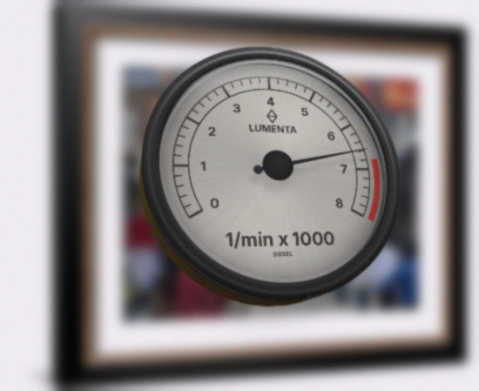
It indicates rpm 6600
